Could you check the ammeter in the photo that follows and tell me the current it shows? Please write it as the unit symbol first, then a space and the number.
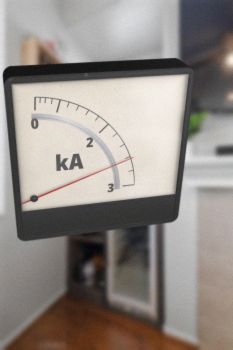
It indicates kA 2.6
